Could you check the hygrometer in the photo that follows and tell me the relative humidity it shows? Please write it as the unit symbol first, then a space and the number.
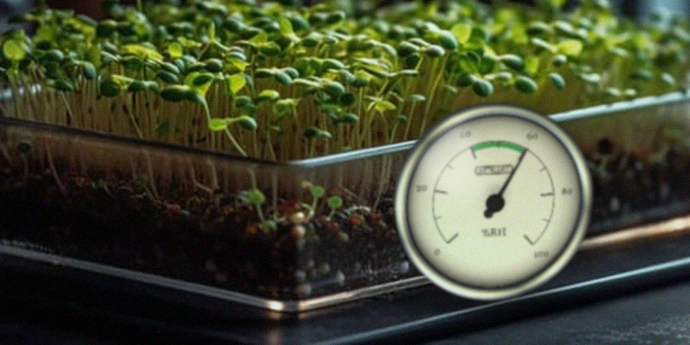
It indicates % 60
